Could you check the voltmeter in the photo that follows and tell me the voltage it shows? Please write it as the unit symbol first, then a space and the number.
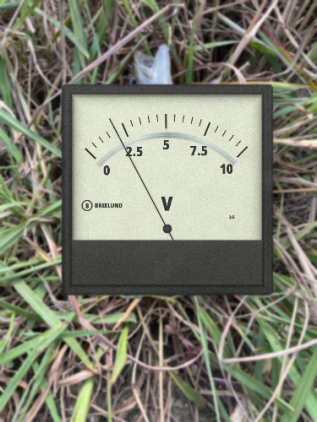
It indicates V 2
